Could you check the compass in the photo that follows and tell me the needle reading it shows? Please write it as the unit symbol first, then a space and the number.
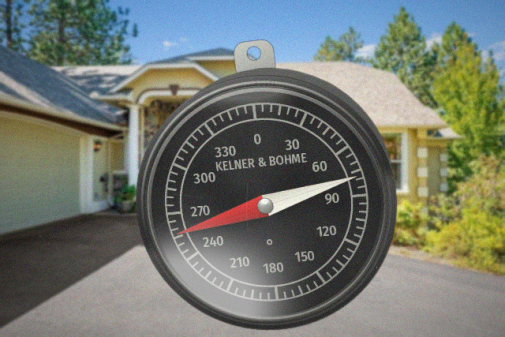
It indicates ° 257.5
